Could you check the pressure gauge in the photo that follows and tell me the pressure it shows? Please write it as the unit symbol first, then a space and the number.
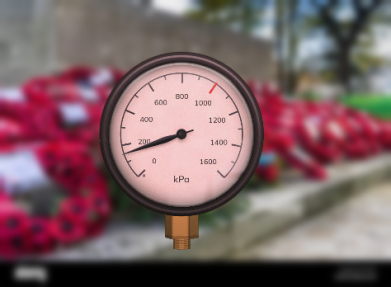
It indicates kPa 150
